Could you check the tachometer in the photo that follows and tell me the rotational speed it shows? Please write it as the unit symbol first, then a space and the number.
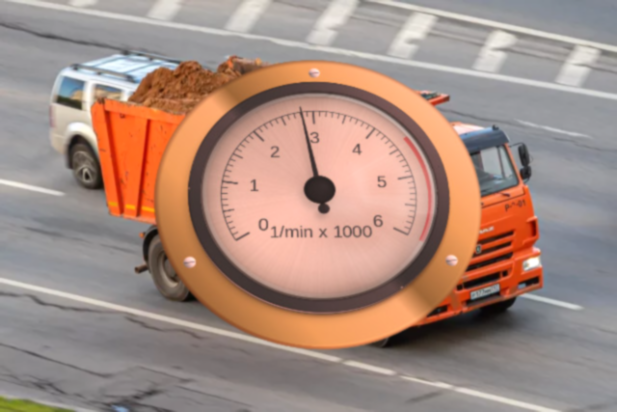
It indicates rpm 2800
